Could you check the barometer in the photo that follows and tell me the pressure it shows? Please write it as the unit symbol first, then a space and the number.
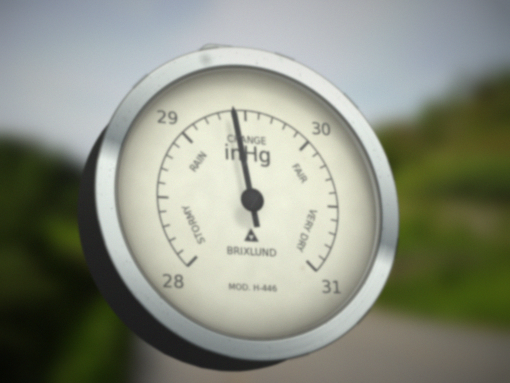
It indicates inHg 29.4
